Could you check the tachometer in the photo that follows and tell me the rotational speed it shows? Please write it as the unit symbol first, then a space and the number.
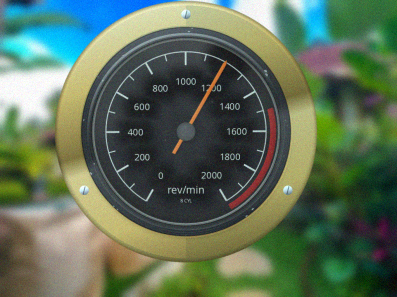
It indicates rpm 1200
